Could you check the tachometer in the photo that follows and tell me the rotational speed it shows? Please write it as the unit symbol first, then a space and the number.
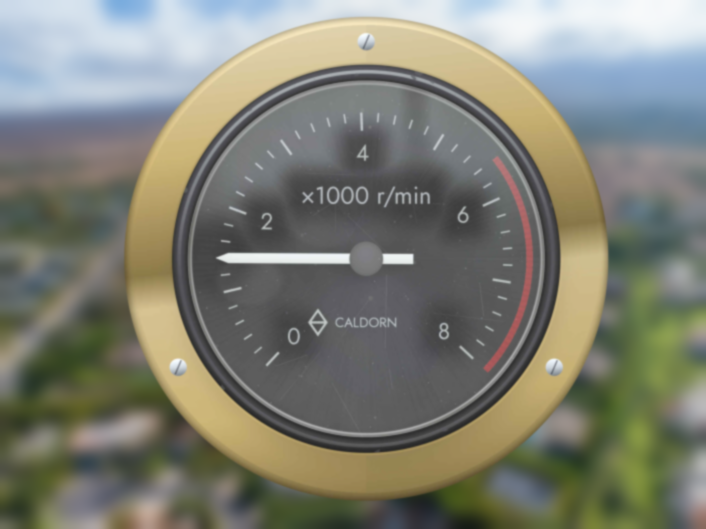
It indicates rpm 1400
